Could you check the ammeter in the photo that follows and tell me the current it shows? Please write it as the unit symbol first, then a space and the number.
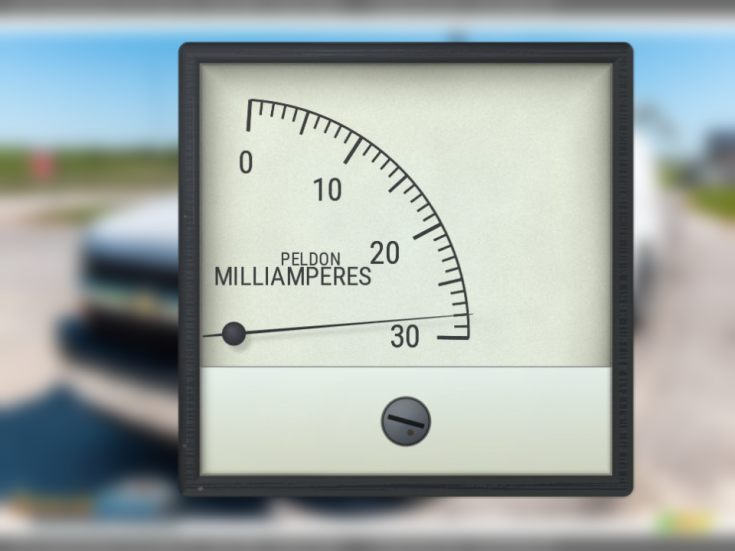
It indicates mA 28
